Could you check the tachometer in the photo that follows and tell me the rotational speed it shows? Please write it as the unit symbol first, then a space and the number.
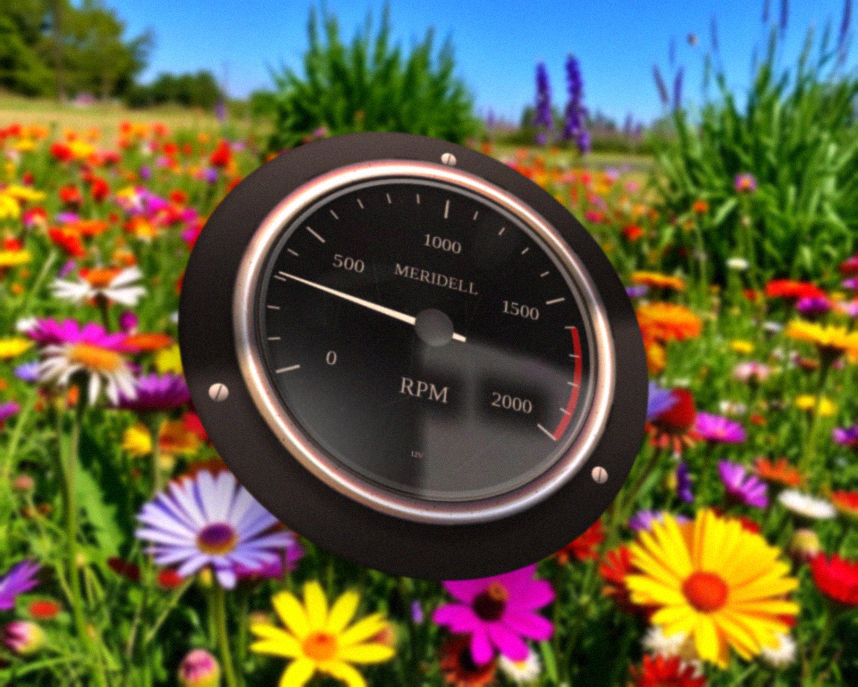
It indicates rpm 300
